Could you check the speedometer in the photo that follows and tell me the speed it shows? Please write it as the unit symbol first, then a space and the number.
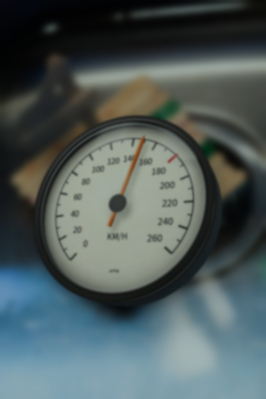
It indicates km/h 150
